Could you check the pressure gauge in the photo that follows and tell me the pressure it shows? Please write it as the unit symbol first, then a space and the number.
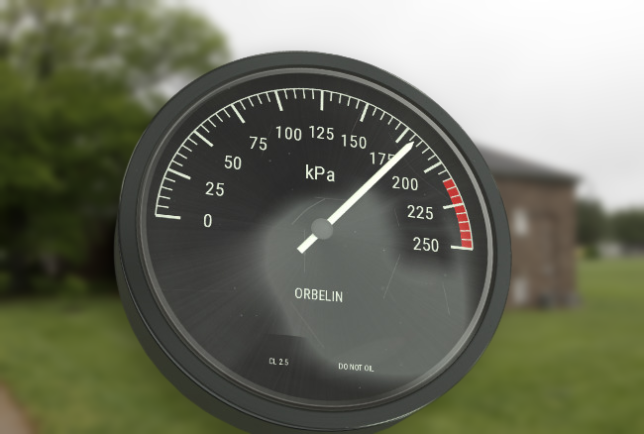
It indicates kPa 182.5
